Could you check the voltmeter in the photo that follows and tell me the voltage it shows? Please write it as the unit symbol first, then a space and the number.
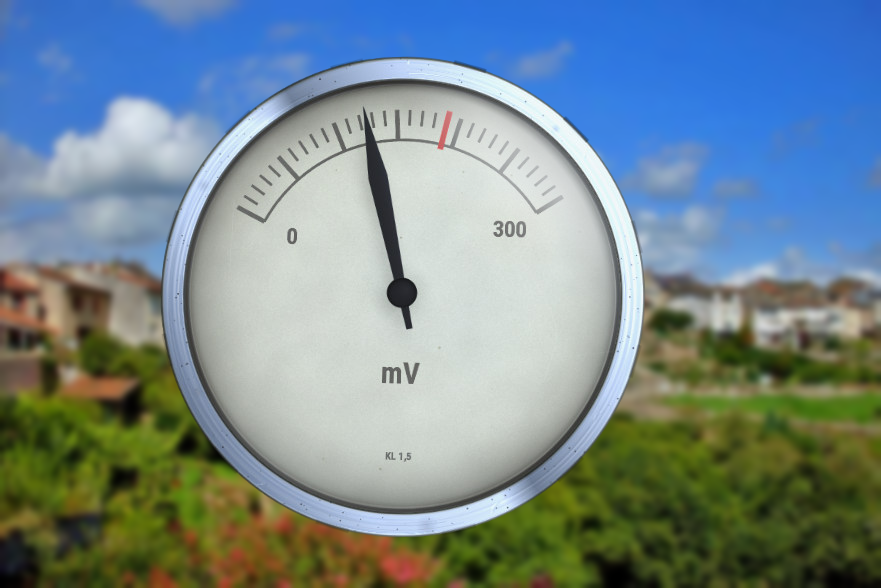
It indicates mV 125
